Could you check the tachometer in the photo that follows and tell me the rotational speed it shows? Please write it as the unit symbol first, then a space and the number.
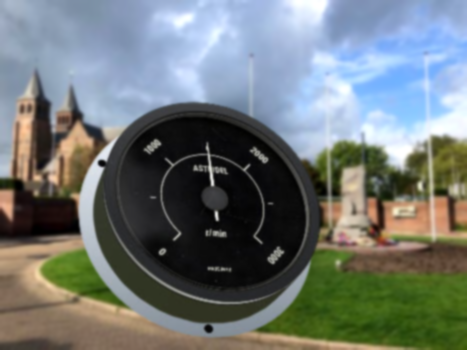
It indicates rpm 1500
